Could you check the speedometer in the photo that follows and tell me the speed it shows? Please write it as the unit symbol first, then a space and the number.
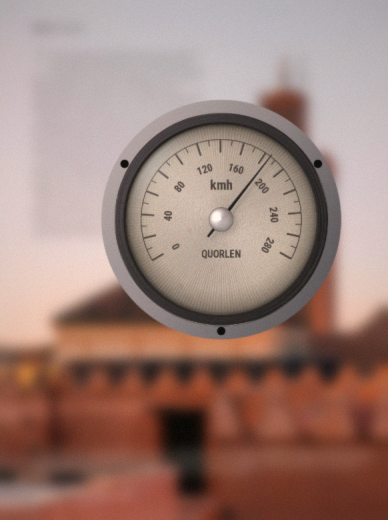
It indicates km/h 185
